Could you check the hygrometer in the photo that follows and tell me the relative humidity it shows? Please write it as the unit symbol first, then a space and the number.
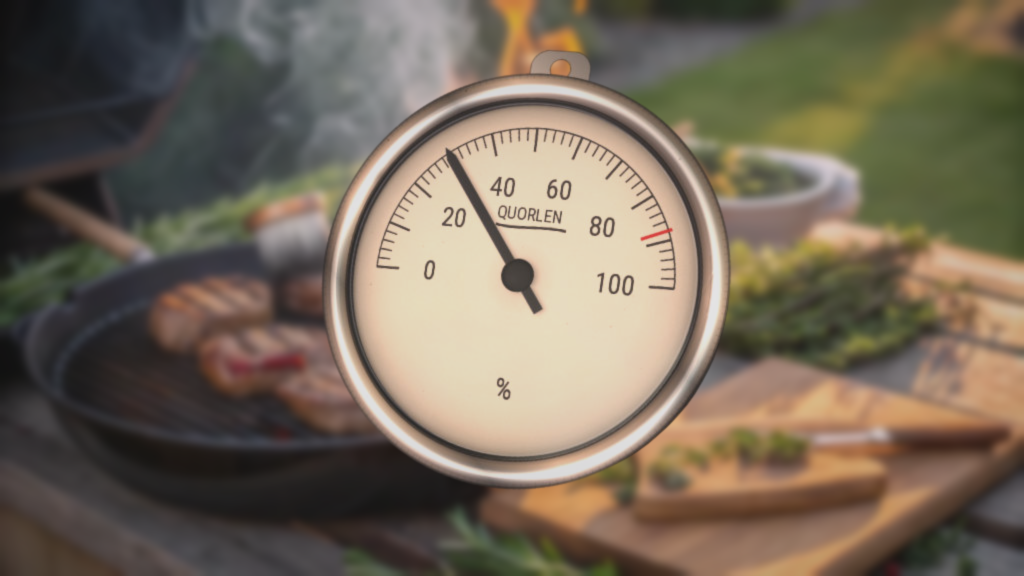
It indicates % 30
